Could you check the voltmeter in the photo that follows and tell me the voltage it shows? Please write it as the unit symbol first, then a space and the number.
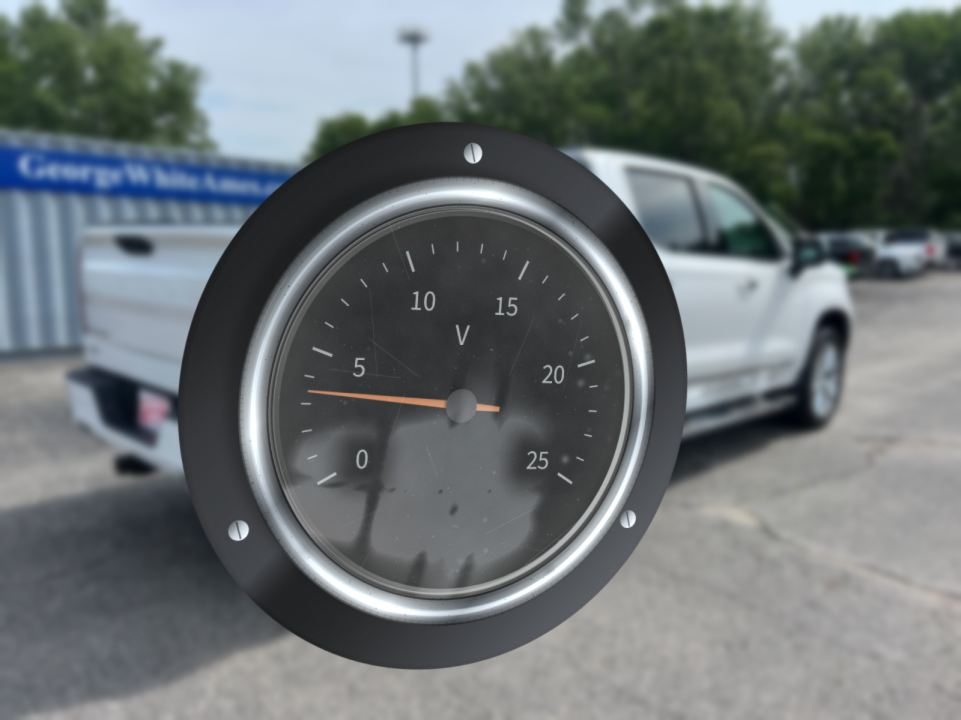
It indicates V 3.5
